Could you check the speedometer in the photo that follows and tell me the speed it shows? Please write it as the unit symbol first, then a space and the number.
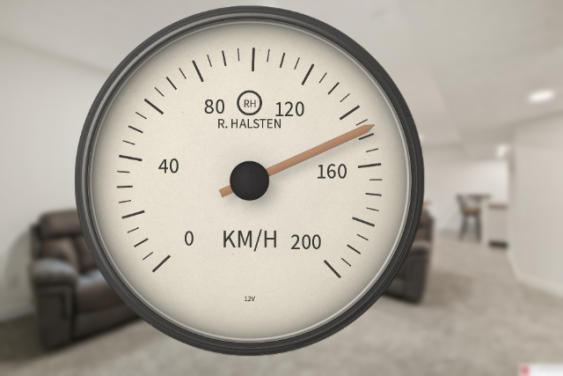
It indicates km/h 147.5
